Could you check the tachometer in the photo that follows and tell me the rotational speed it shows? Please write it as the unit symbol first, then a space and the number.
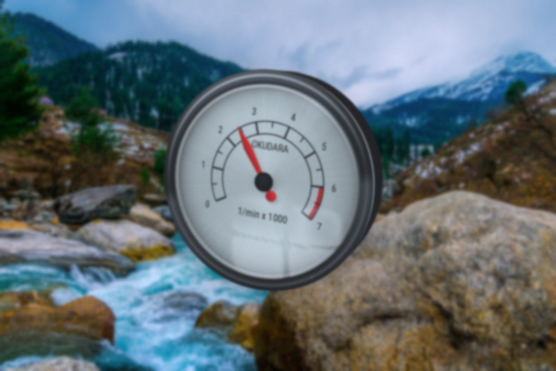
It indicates rpm 2500
